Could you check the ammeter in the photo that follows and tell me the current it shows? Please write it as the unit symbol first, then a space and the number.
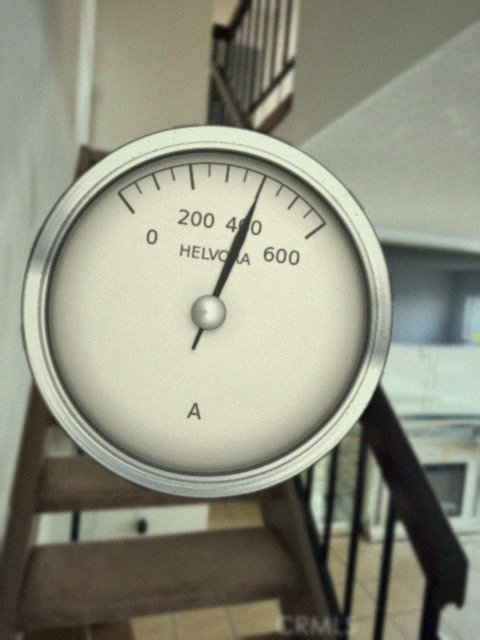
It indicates A 400
